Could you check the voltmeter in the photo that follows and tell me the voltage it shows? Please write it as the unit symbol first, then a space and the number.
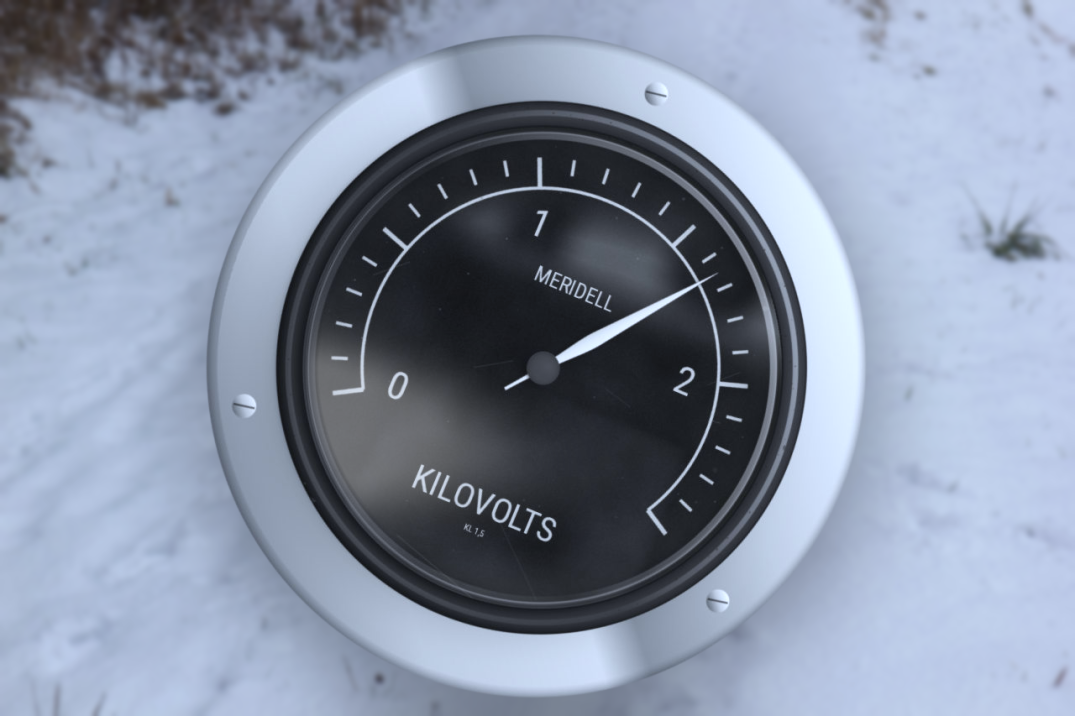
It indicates kV 1.65
